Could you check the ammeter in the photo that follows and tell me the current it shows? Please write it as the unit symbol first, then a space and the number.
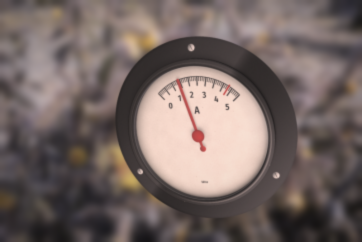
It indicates A 1.5
